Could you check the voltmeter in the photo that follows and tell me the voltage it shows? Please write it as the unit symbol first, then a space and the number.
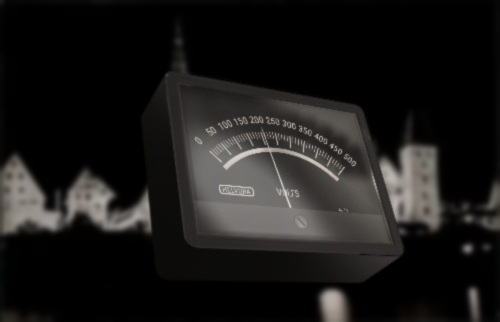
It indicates V 200
